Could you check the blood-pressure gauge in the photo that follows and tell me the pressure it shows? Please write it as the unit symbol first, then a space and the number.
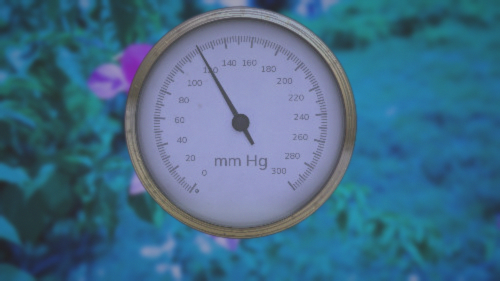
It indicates mmHg 120
